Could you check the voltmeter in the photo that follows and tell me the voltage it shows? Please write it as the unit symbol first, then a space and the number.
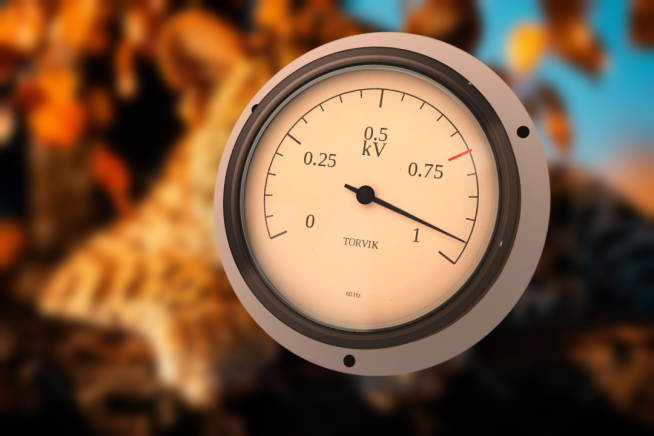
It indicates kV 0.95
